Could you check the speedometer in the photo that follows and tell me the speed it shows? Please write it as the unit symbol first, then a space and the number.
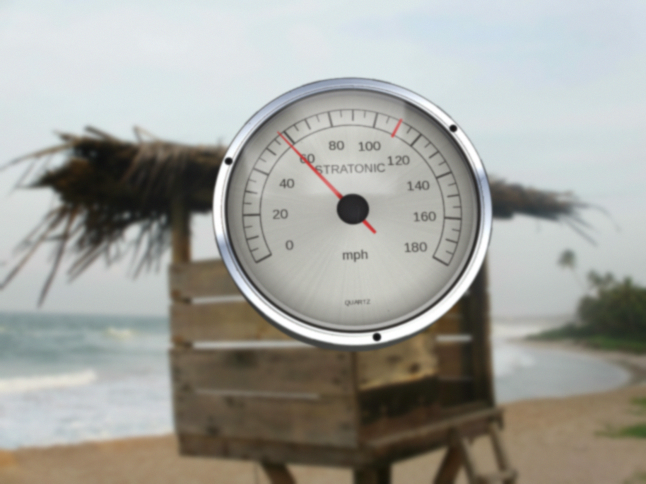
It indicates mph 57.5
